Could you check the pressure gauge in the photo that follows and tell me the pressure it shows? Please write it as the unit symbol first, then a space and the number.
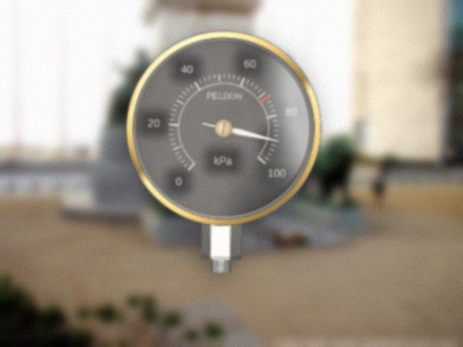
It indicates kPa 90
